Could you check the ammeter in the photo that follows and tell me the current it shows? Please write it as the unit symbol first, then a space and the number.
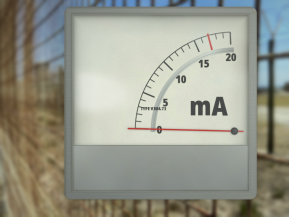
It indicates mA 0
